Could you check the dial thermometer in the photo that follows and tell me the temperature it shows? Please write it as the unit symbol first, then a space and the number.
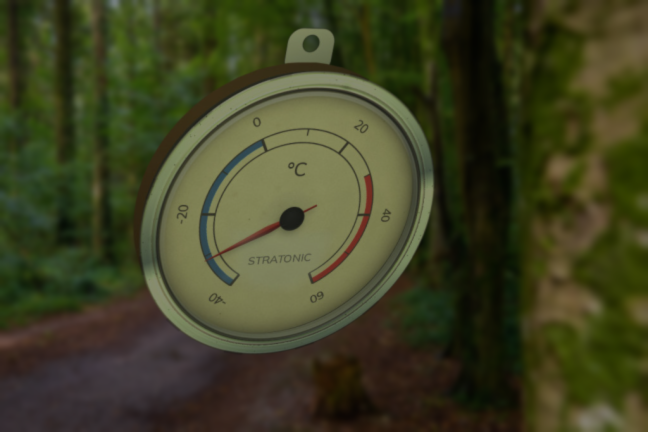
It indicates °C -30
